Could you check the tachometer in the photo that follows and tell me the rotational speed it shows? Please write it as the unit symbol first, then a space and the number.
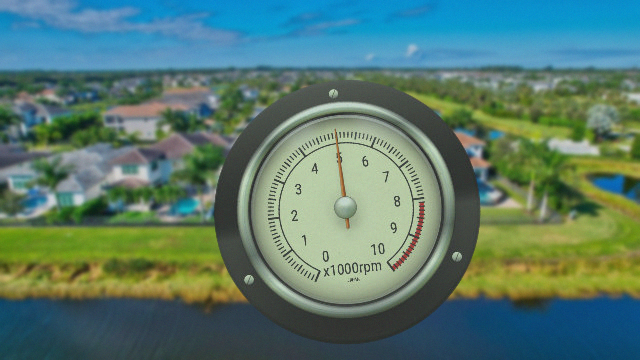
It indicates rpm 5000
